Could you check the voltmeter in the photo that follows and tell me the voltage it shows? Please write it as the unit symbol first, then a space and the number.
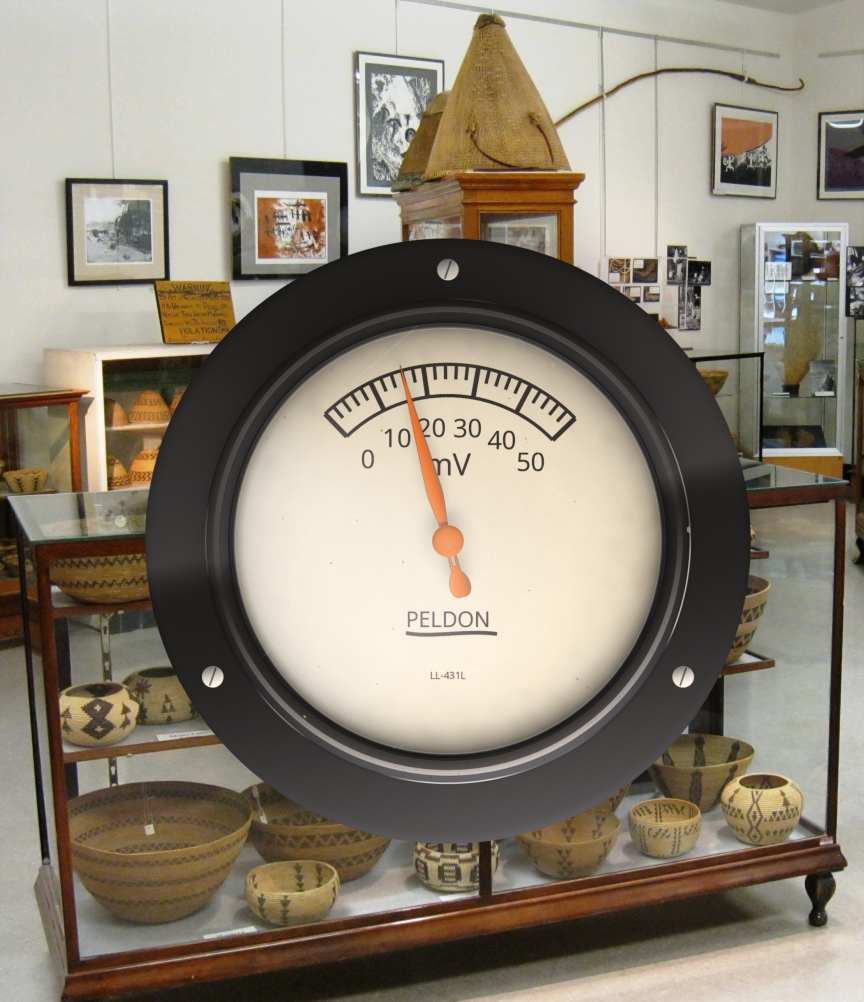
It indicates mV 16
